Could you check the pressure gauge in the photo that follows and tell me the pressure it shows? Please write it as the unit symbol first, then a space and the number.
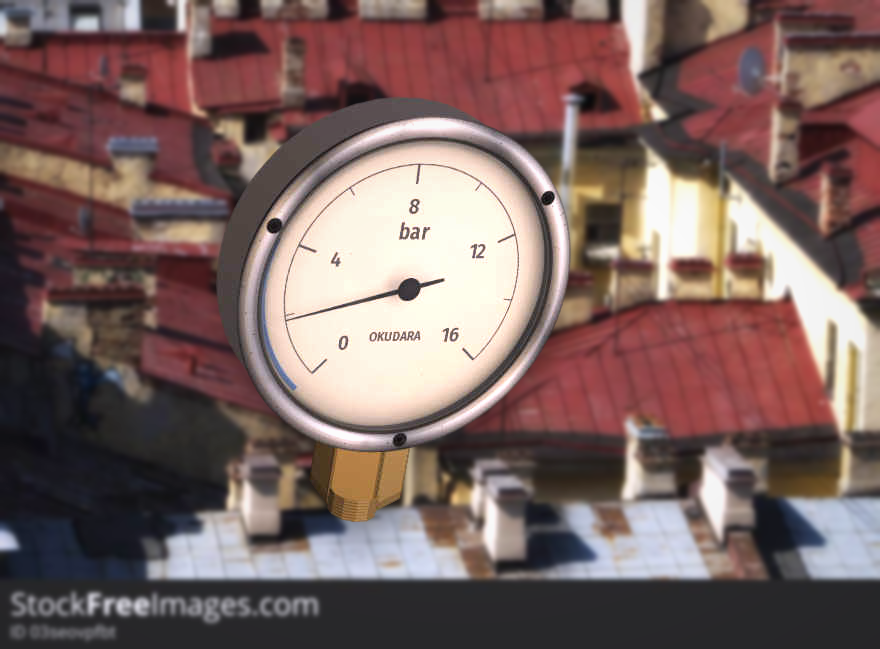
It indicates bar 2
